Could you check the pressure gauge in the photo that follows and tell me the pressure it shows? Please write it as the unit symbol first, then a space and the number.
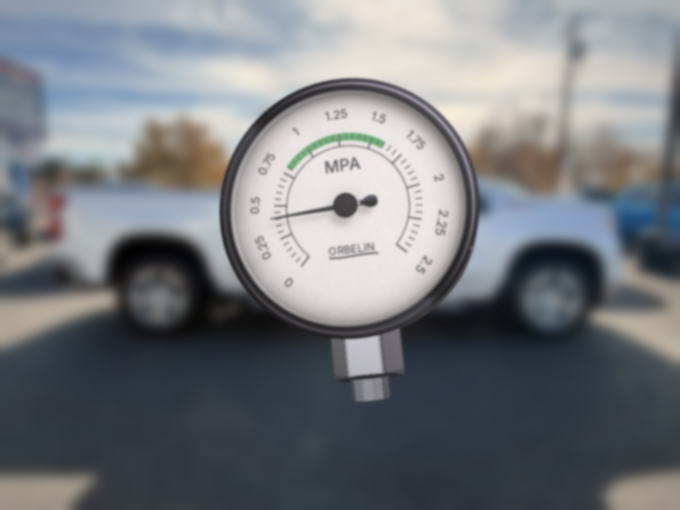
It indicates MPa 0.4
